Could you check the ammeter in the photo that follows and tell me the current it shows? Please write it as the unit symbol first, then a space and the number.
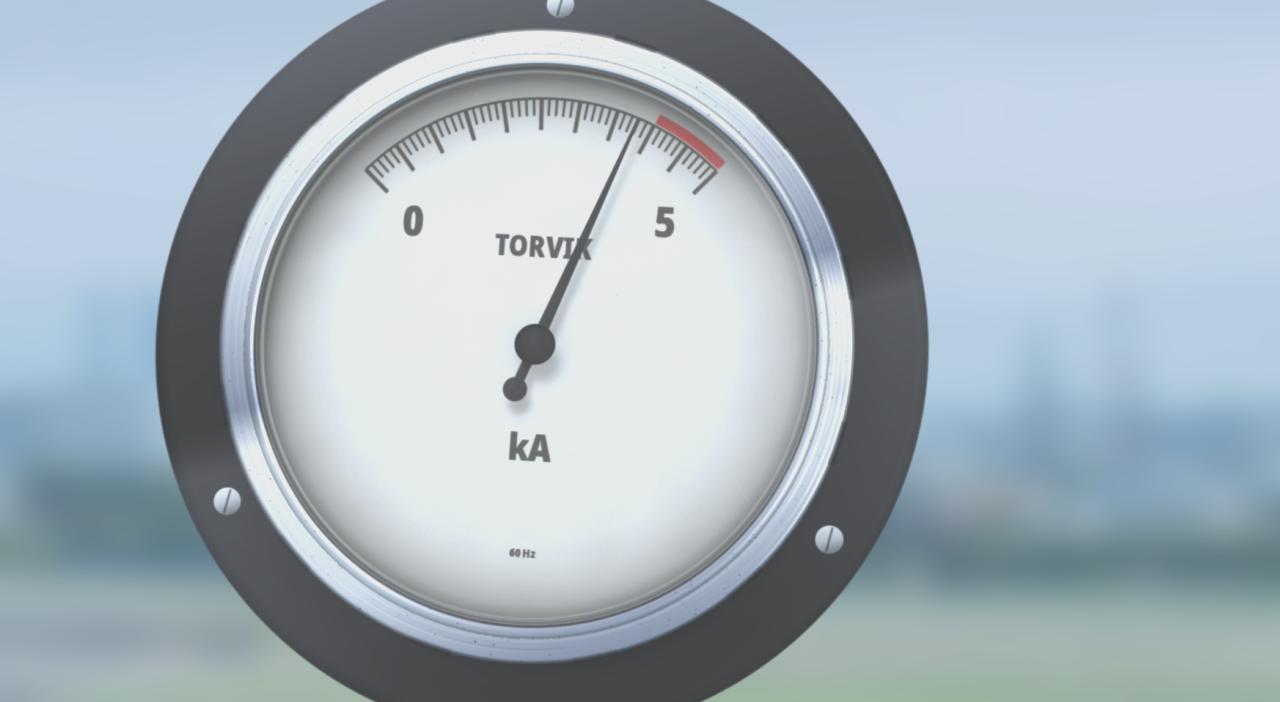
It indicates kA 3.8
